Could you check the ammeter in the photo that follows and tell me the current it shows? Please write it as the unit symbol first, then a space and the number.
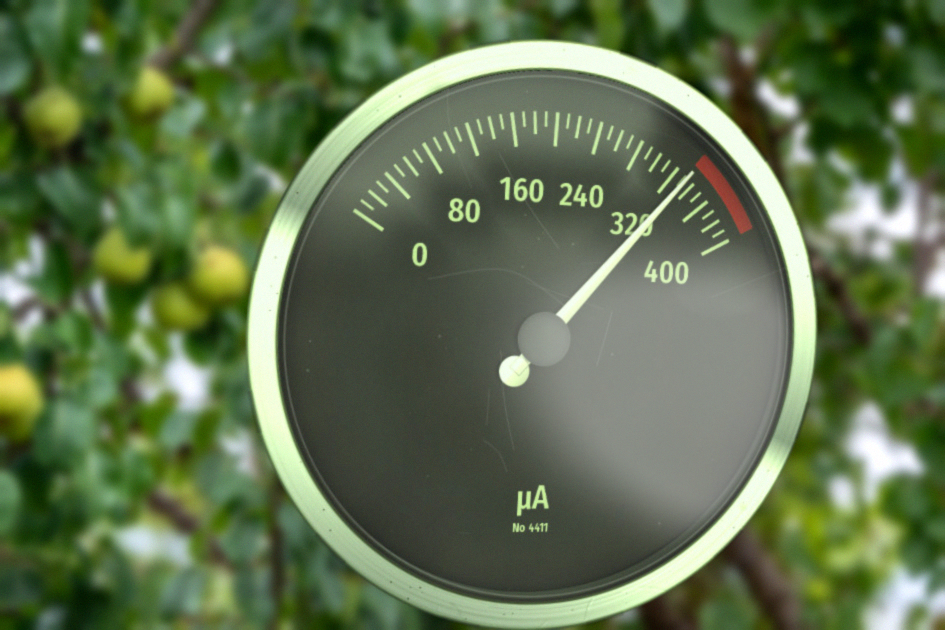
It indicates µA 330
